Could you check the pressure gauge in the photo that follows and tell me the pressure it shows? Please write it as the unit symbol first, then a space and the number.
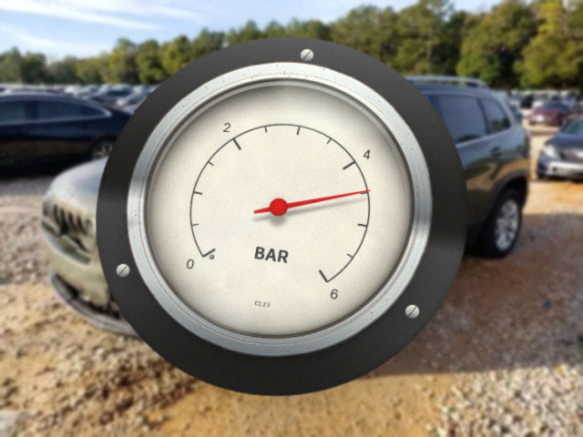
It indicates bar 4.5
